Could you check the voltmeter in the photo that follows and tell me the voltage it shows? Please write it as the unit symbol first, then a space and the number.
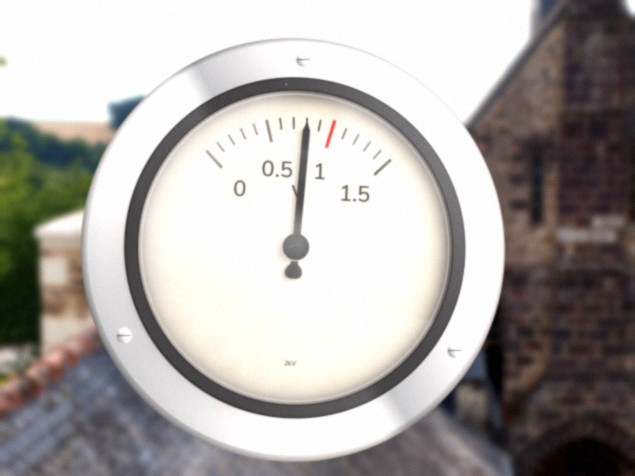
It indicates V 0.8
